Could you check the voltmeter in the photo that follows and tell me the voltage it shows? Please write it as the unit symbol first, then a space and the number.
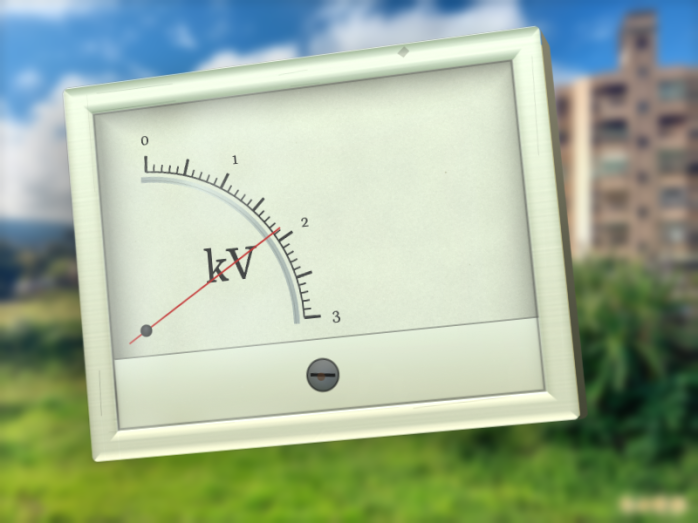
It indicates kV 1.9
